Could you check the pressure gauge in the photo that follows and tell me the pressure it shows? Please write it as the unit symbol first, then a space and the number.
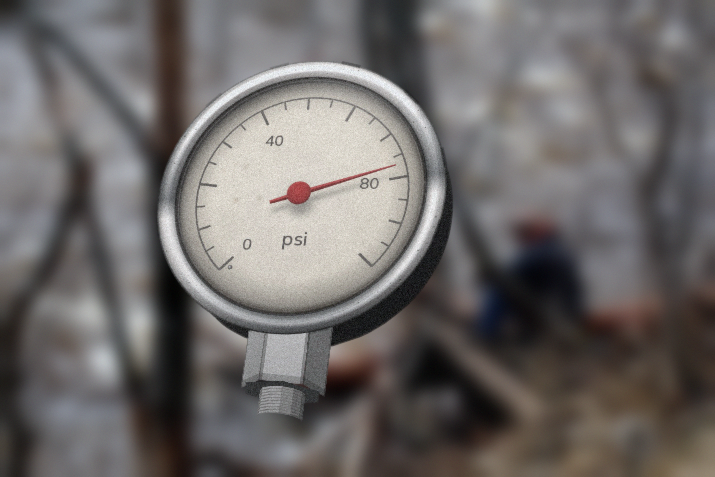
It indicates psi 77.5
